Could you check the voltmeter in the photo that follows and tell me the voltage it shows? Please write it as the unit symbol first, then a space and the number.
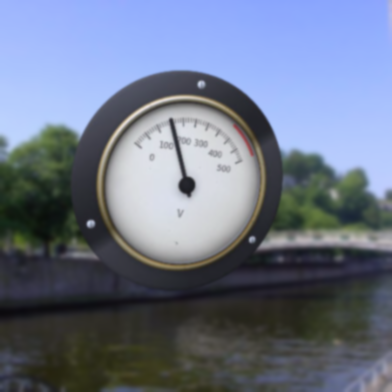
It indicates V 150
